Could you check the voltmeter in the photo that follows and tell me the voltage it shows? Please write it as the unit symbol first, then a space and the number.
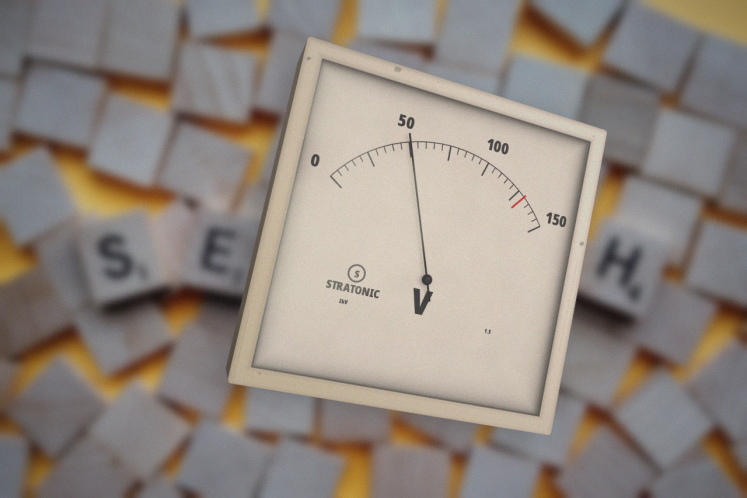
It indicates V 50
